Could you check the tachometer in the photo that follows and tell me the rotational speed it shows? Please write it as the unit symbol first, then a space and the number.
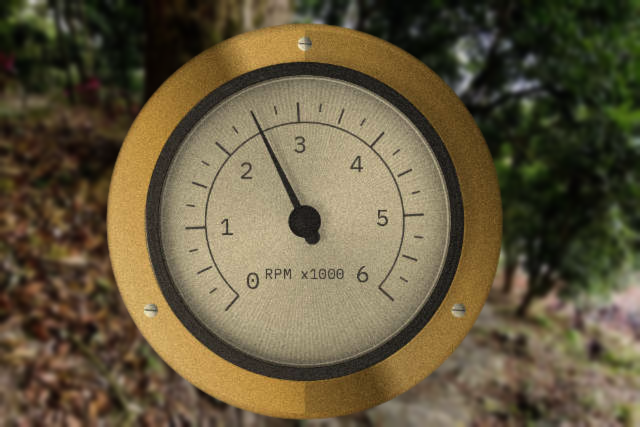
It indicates rpm 2500
